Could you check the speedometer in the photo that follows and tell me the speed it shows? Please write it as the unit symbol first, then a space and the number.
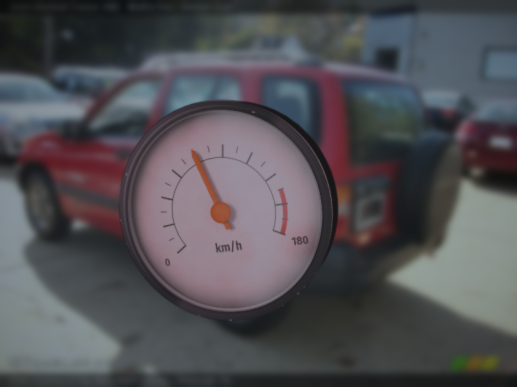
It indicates km/h 80
